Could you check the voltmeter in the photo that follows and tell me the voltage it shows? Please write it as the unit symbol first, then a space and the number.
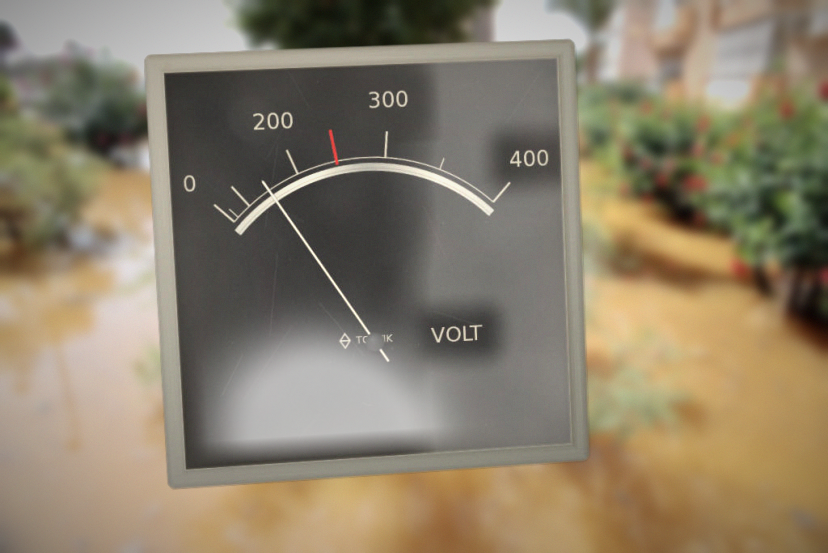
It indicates V 150
